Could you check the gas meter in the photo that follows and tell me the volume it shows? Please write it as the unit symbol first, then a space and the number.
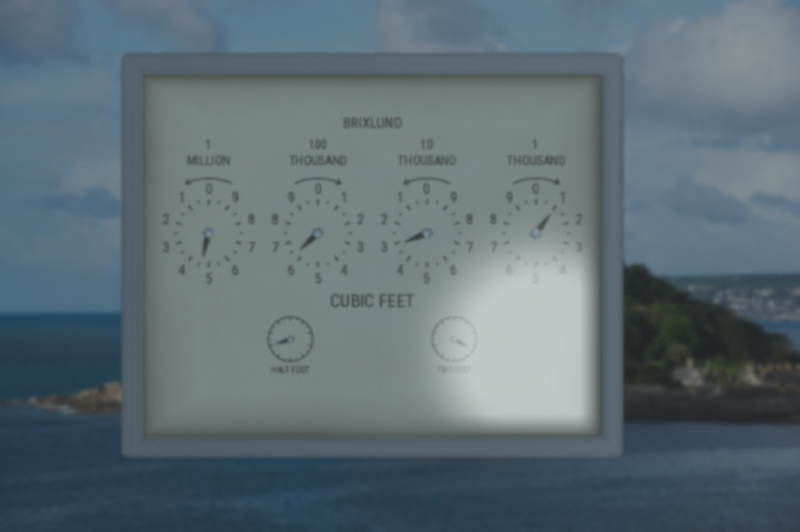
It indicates ft³ 463100
